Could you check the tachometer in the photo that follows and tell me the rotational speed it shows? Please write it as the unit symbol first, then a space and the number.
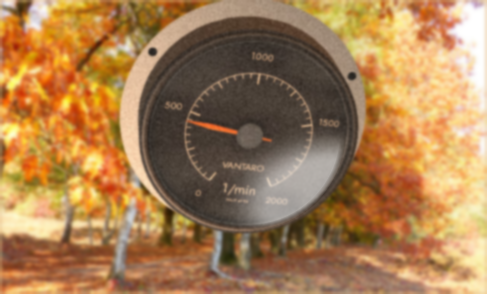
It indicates rpm 450
